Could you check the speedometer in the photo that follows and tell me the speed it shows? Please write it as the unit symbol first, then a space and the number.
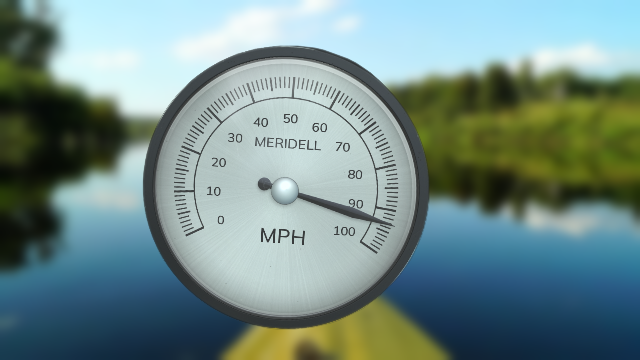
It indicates mph 93
